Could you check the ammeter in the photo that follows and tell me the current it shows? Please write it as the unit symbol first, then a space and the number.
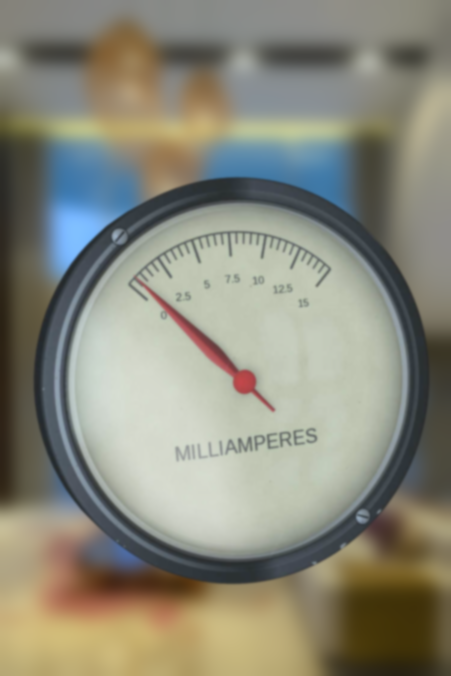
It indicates mA 0.5
